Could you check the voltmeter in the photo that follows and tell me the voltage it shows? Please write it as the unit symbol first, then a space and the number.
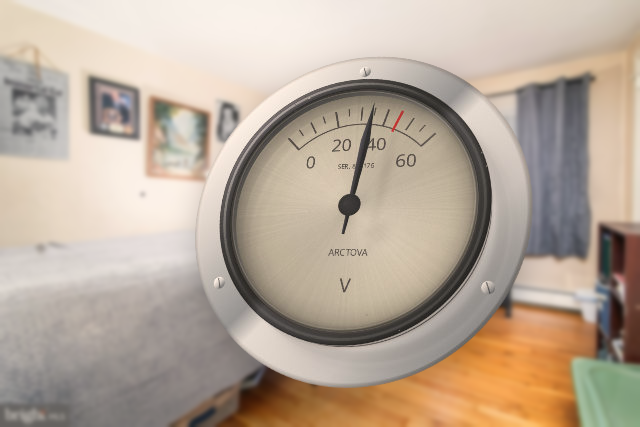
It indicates V 35
